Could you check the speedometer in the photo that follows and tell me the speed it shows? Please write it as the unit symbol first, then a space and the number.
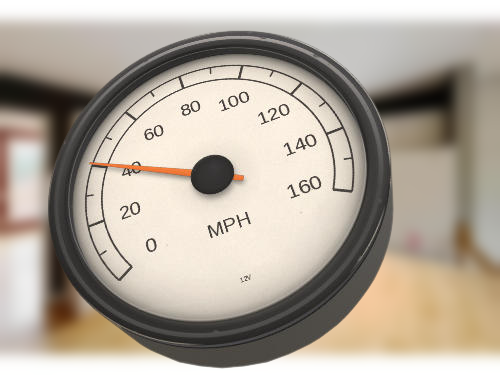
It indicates mph 40
